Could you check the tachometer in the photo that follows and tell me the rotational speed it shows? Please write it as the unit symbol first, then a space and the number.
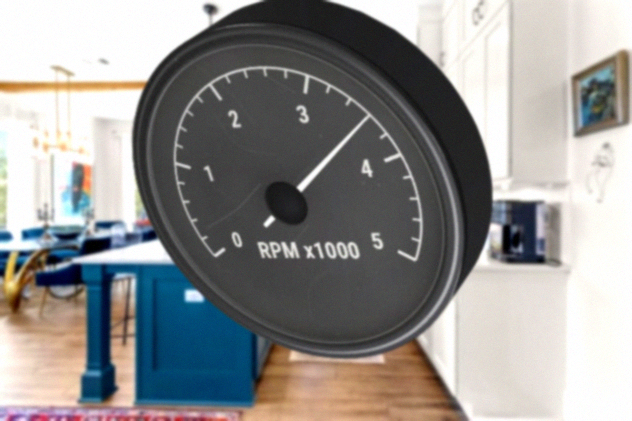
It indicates rpm 3600
